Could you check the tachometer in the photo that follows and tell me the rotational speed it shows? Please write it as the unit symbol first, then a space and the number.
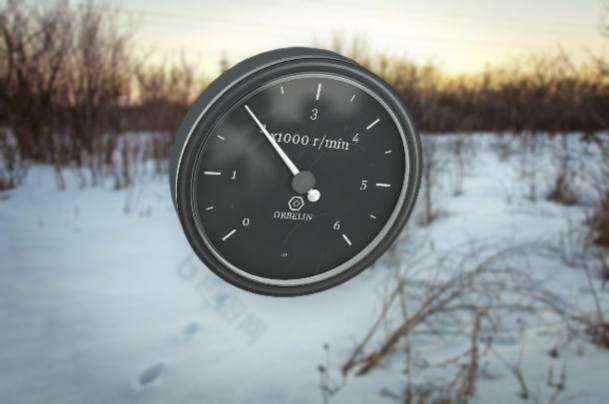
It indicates rpm 2000
